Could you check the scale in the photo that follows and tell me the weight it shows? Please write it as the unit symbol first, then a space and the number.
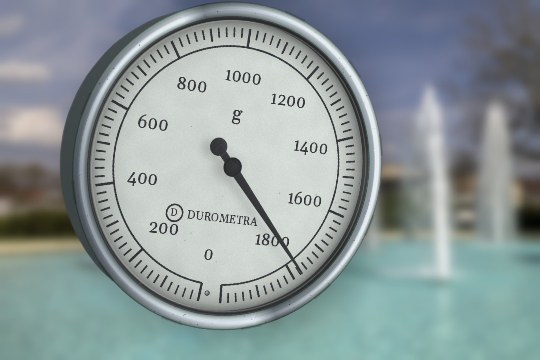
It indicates g 1780
